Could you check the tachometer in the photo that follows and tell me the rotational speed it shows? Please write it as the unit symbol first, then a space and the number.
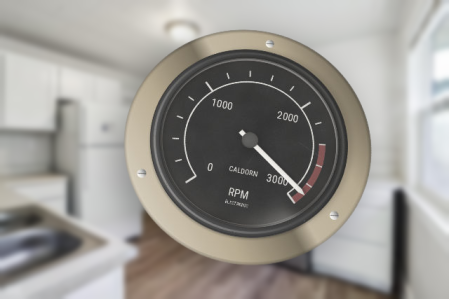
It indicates rpm 2900
